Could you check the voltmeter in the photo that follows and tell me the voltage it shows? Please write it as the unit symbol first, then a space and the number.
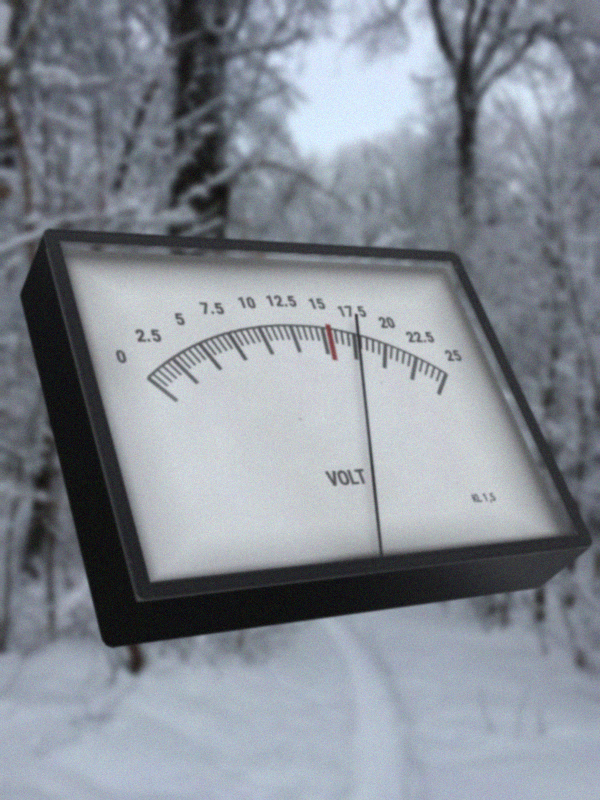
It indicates V 17.5
